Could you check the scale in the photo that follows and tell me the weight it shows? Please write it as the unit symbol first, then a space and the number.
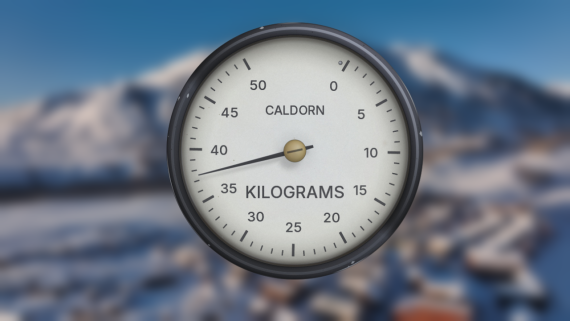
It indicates kg 37.5
